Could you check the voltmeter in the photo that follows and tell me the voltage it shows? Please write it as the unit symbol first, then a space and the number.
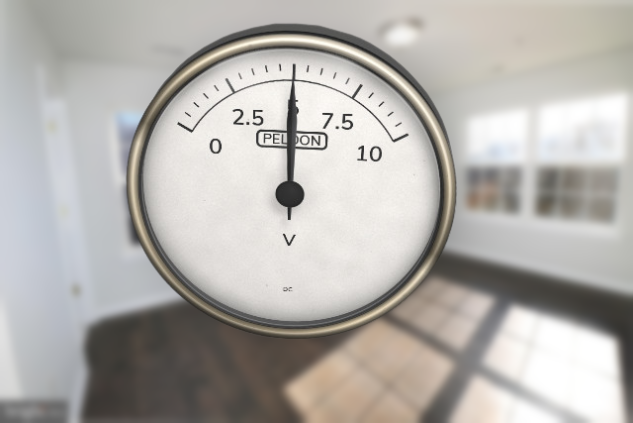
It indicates V 5
